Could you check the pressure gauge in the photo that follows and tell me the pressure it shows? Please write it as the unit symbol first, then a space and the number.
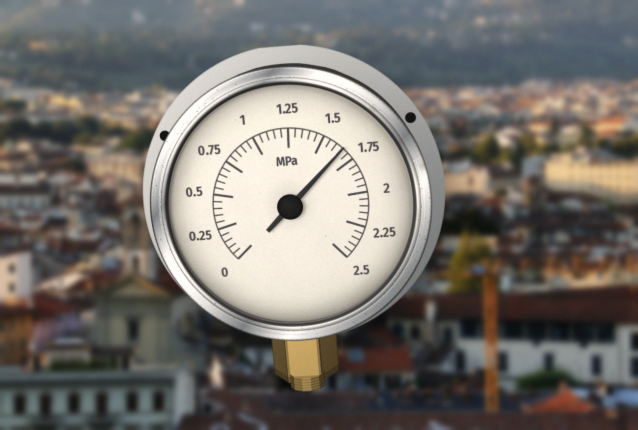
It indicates MPa 1.65
